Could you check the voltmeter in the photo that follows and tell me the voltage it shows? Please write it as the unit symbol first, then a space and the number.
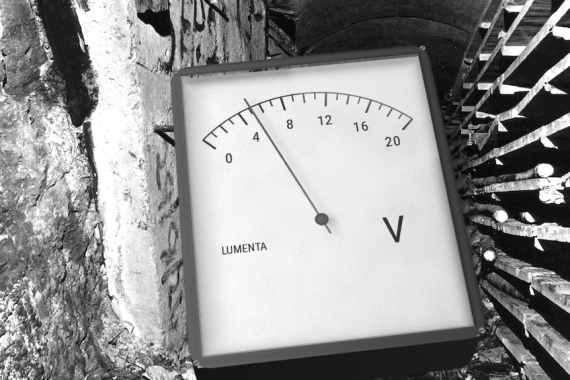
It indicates V 5
